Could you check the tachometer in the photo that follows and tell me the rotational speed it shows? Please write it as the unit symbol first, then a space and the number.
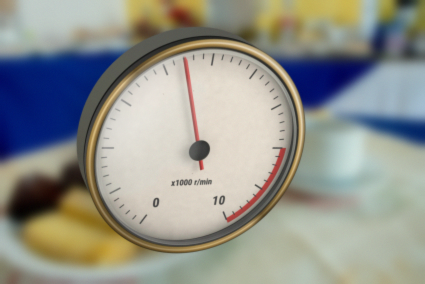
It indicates rpm 4400
